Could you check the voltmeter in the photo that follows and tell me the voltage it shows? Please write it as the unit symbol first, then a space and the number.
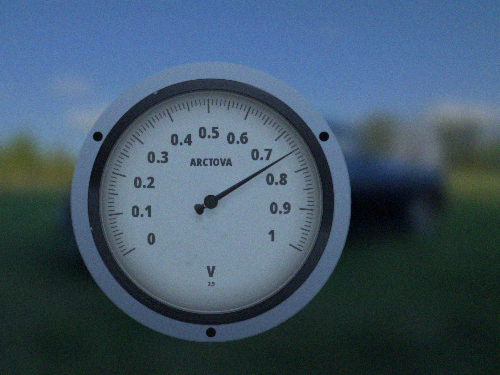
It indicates V 0.75
